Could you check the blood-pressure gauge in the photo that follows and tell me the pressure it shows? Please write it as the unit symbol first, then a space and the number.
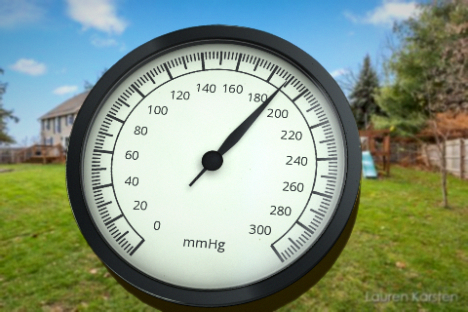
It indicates mmHg 190
